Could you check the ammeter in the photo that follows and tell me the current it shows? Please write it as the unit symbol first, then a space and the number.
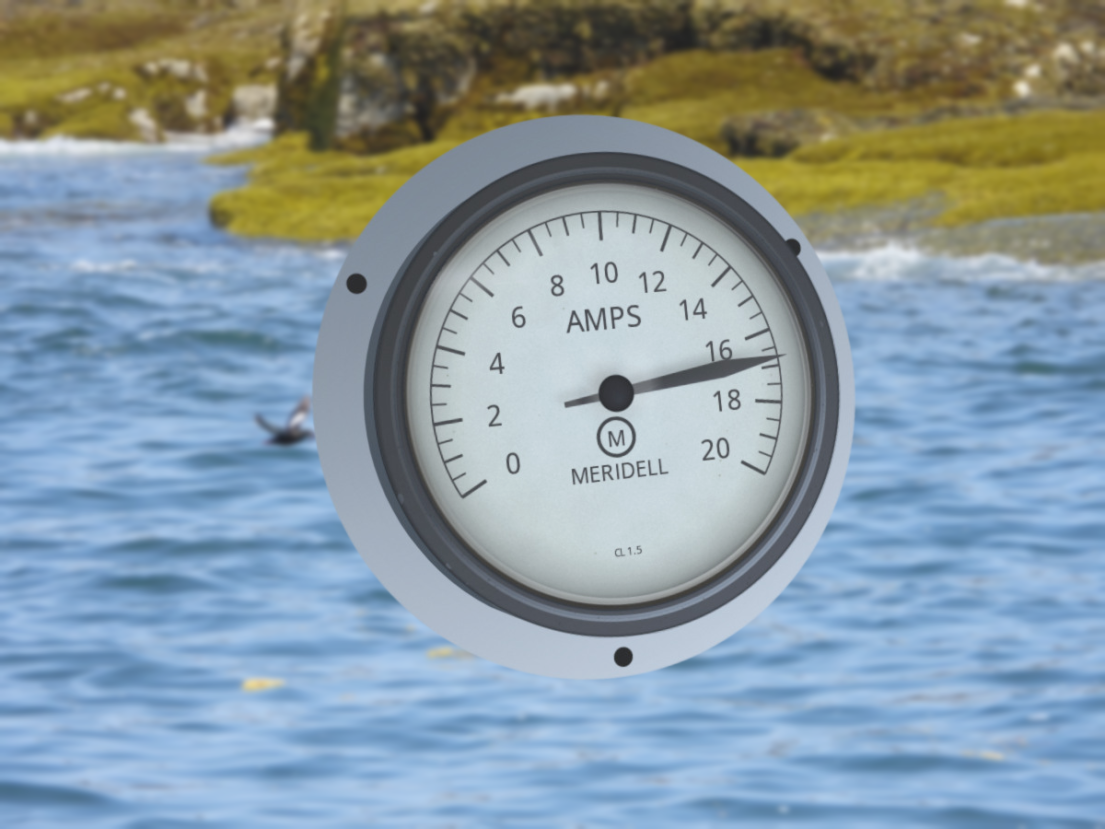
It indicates A 16.75
